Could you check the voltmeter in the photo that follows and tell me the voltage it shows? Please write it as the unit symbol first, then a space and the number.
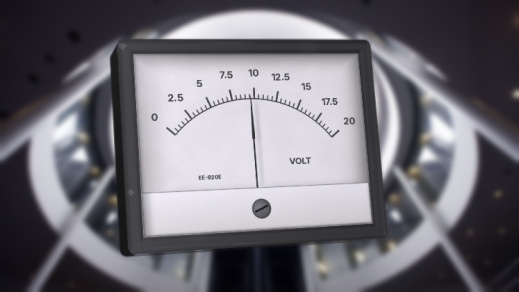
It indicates V 9.5
